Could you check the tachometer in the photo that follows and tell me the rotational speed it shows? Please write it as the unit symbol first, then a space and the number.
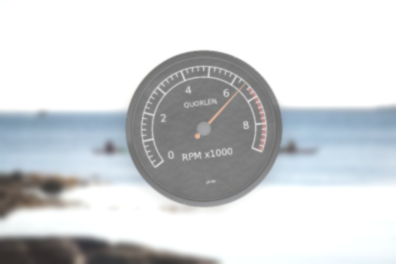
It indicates rpm 6400
